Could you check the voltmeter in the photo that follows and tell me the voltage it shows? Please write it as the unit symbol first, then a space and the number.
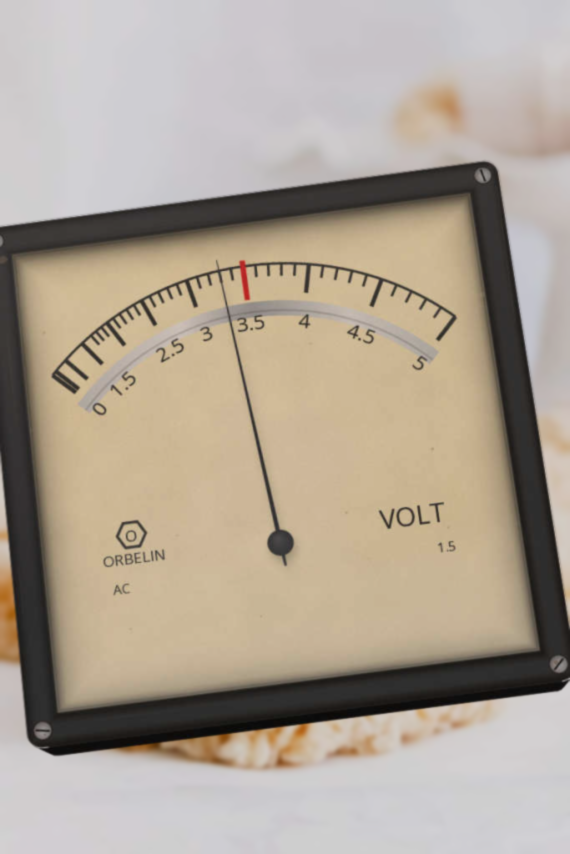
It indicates V 3.3
